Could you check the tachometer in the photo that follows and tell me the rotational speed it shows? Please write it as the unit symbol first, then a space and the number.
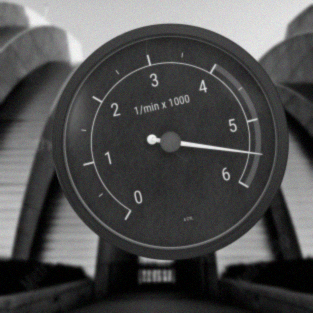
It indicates rpm 5500
